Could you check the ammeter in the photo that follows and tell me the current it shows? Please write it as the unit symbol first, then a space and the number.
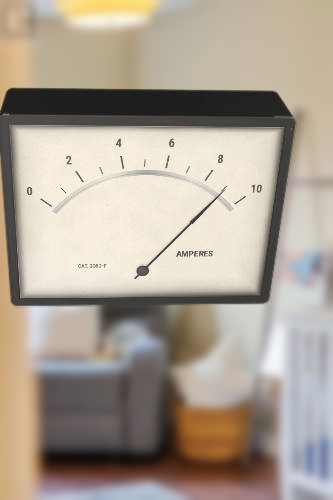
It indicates A 9
